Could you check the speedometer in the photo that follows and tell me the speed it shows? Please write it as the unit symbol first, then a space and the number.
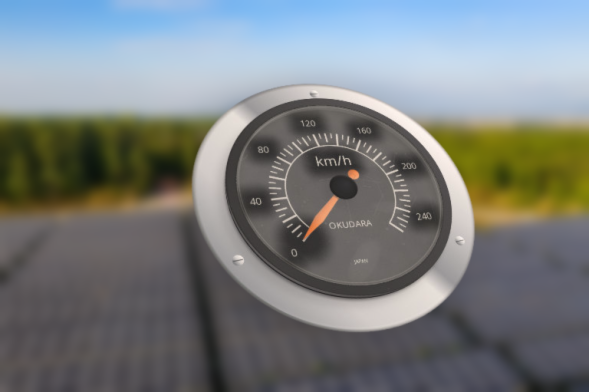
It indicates km/h 0
